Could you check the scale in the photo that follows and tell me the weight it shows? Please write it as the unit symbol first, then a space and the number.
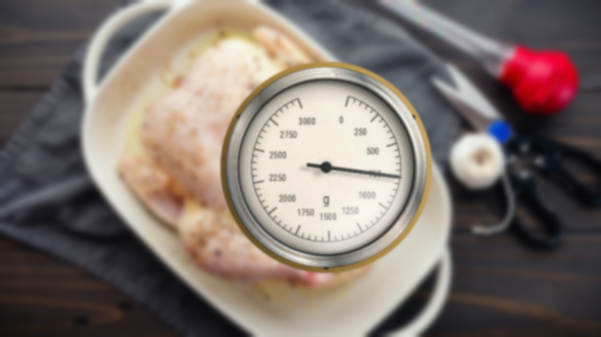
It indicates g 750
